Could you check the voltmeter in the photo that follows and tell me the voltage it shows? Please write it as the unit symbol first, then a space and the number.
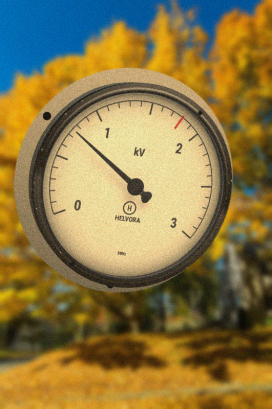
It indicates kV 0.75
